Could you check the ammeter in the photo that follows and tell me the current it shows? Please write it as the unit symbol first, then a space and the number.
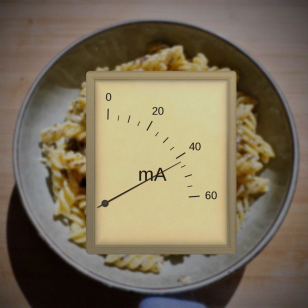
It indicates mA 42.5
